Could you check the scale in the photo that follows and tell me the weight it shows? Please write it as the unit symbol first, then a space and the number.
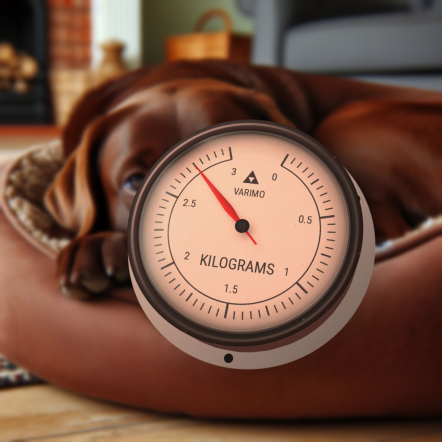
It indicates kg 2.75
